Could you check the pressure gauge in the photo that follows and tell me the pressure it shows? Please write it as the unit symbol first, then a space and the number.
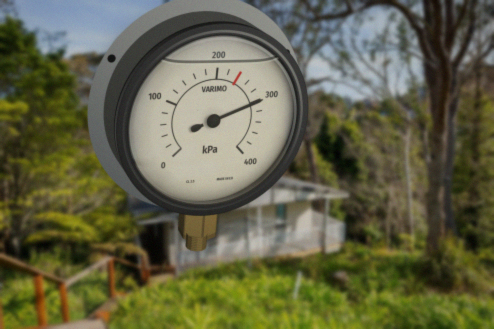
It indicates kPa 300
